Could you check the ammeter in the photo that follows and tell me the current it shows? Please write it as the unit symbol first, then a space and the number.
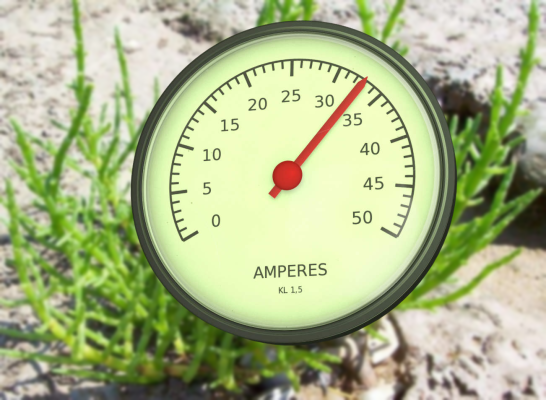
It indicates A 33
